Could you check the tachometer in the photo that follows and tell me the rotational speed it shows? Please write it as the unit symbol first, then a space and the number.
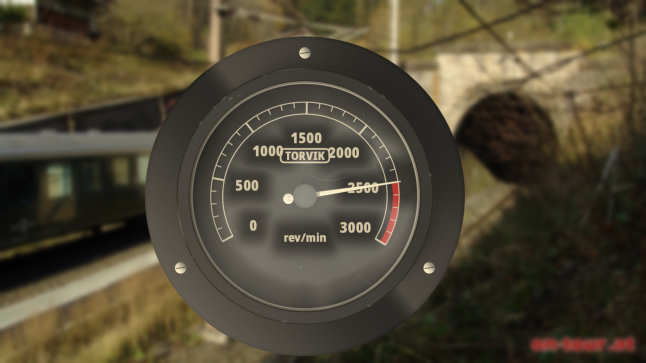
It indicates rpm 2500
